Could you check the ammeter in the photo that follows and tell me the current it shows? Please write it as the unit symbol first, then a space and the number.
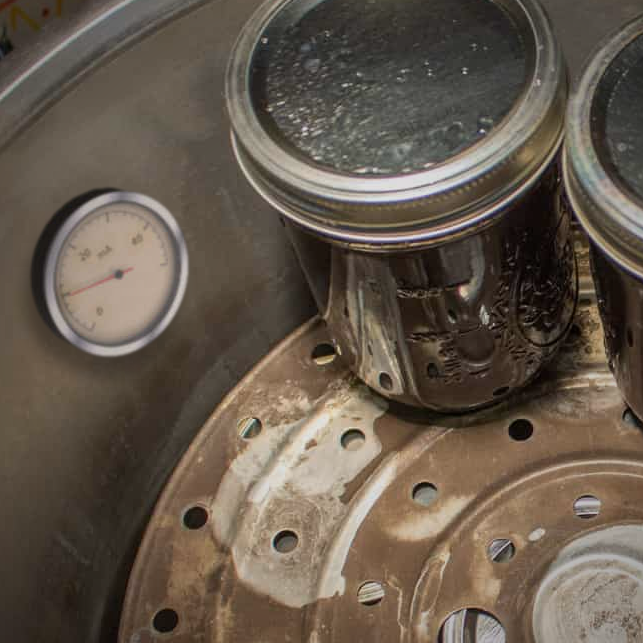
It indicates mA 10
